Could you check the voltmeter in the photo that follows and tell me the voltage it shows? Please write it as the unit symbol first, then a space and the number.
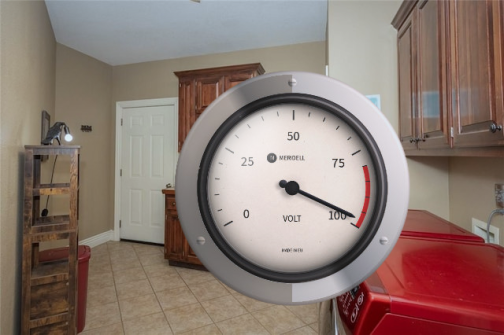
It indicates V 97.5
